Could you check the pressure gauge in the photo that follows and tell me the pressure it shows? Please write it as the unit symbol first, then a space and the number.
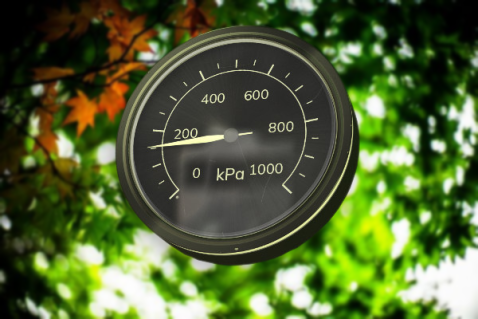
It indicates kPa 150
